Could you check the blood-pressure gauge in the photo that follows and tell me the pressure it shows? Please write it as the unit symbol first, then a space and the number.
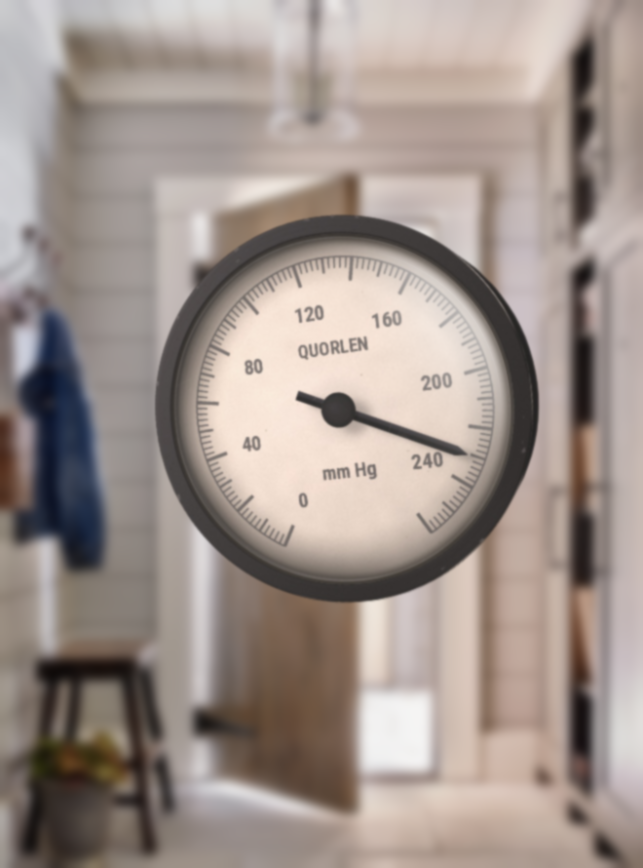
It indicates mmHg 230
